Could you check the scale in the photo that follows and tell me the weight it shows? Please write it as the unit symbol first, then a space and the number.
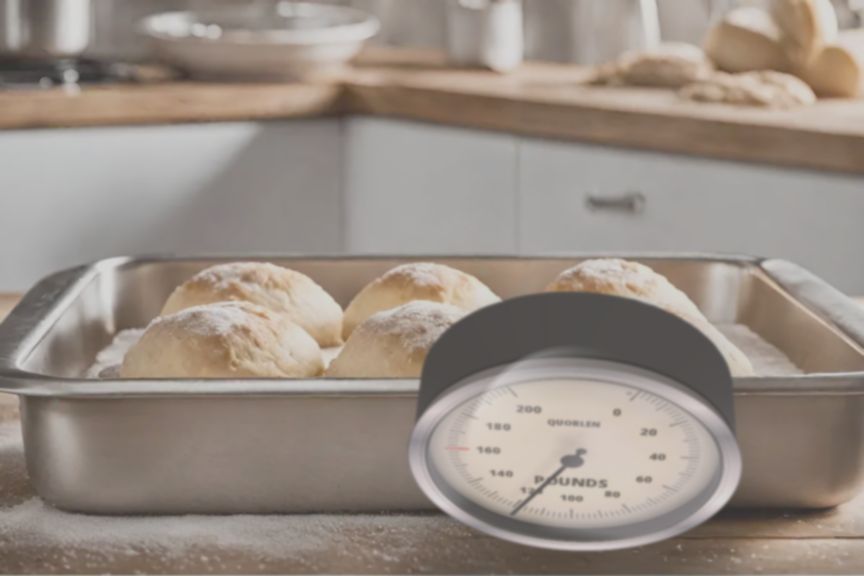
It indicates lb 120
